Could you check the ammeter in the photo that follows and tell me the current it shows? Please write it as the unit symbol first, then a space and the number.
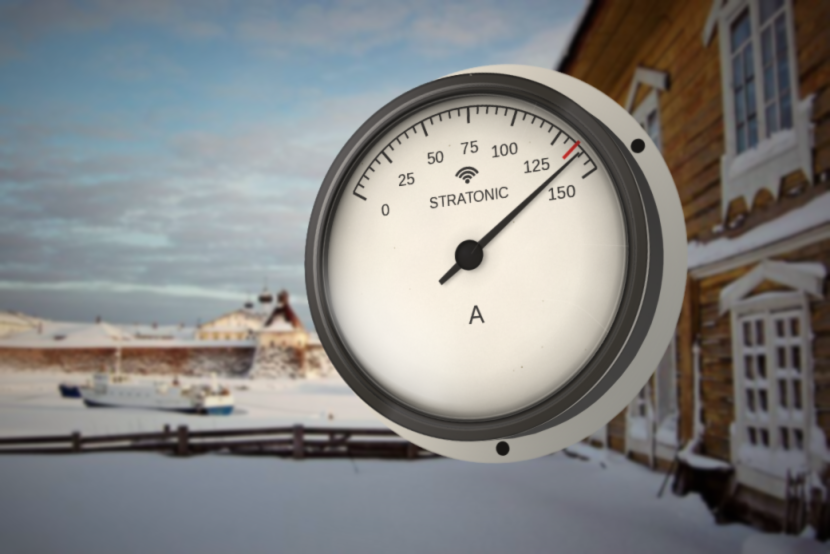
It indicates A 140
